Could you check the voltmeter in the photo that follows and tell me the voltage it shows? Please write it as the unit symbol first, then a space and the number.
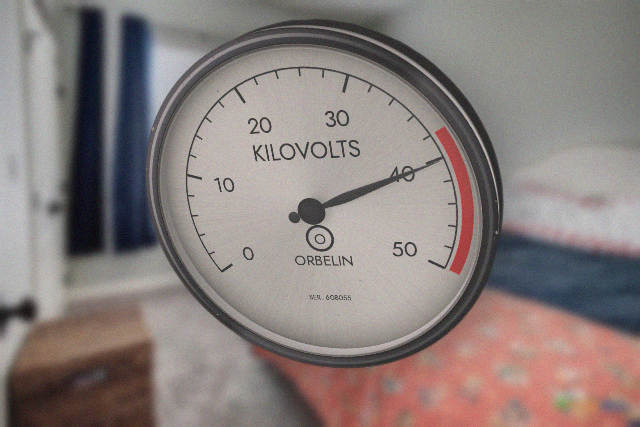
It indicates kV 40
